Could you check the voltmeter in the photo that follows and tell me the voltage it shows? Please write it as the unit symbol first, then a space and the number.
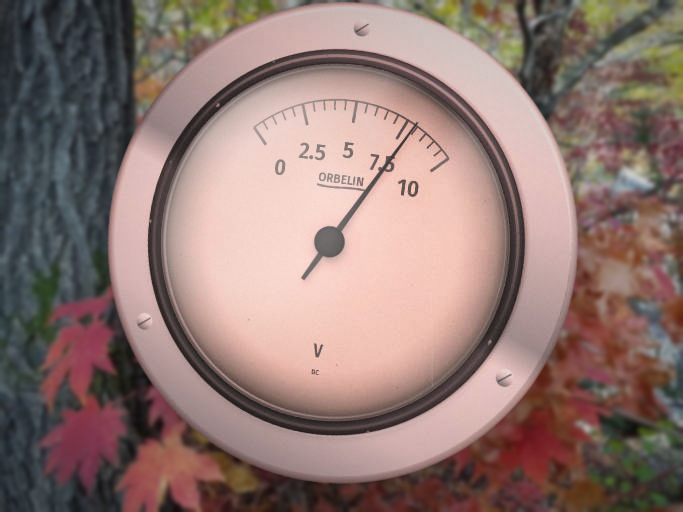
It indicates V 8
